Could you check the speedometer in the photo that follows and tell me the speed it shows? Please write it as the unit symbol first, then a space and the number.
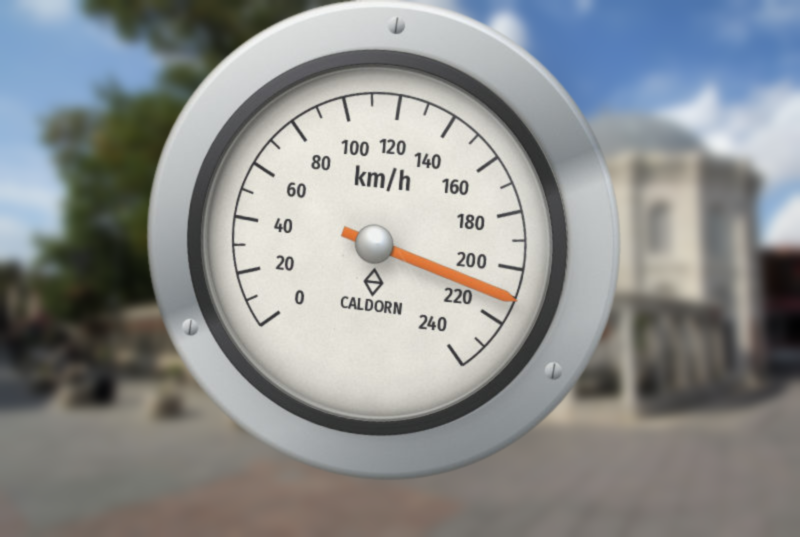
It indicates km/h 210
